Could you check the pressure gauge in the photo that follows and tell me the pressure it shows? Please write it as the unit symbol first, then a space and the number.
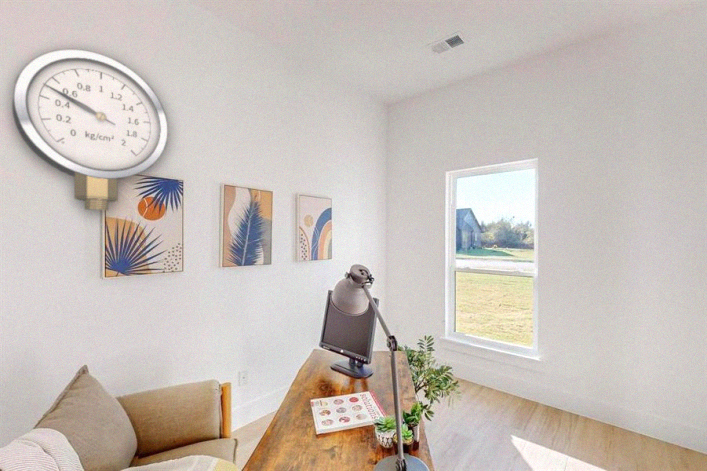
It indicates kg/cm² 0.5
